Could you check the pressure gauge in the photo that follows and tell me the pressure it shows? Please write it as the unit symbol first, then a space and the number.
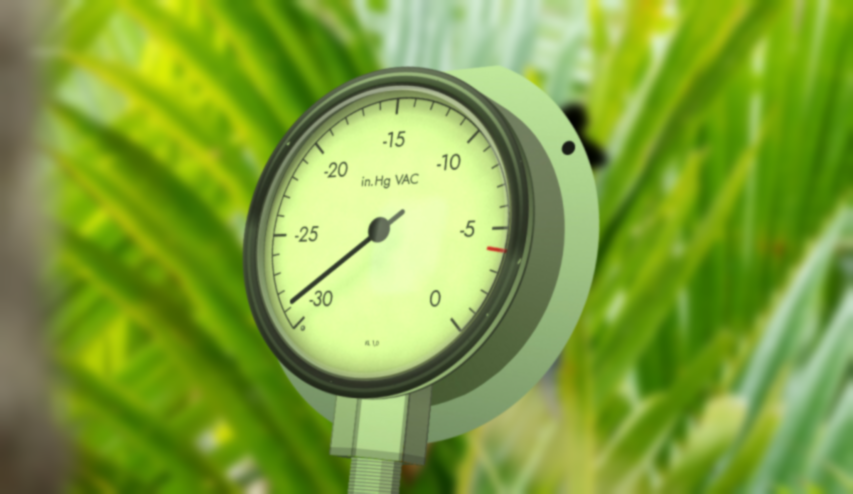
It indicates inHg -29
